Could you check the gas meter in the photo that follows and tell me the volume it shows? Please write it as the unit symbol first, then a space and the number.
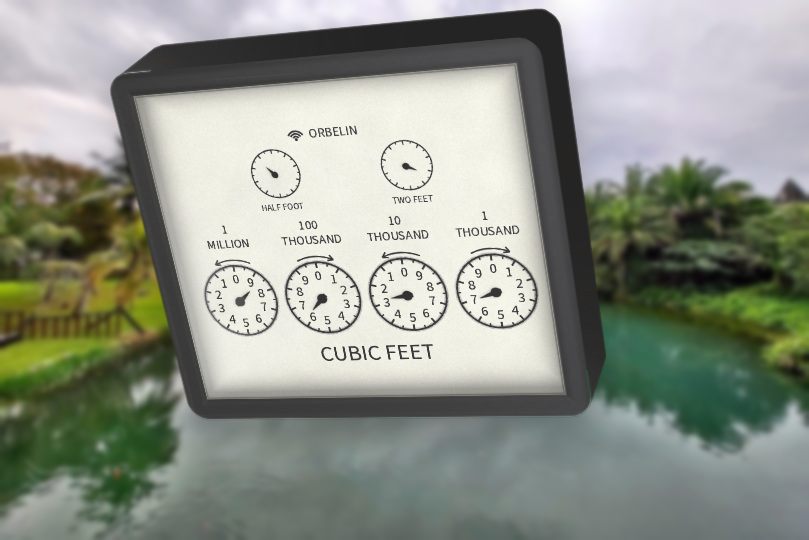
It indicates ft³ 862700
